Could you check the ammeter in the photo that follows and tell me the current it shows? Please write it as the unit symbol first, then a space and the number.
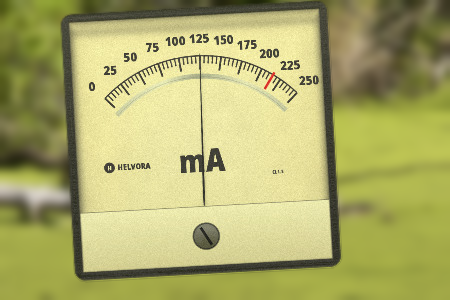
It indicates mA 125
